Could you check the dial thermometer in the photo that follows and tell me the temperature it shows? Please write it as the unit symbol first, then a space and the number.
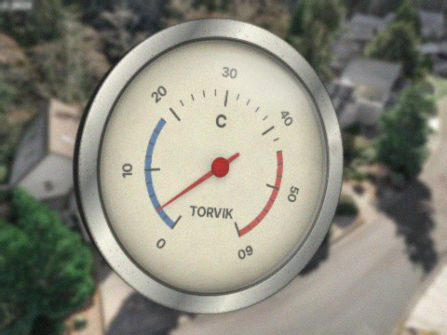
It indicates °C 4
